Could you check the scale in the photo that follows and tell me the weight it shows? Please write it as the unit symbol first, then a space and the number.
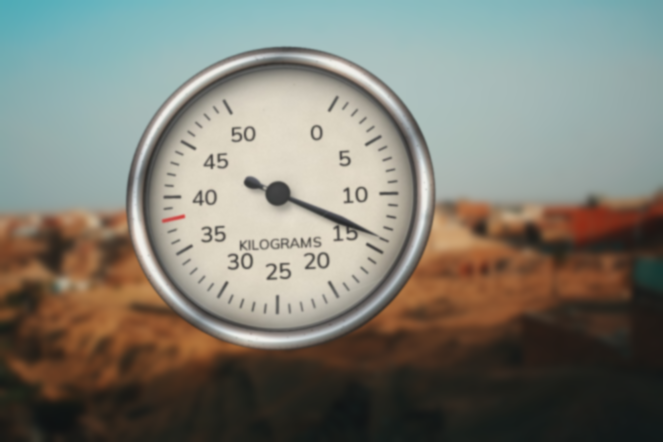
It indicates kg 14
